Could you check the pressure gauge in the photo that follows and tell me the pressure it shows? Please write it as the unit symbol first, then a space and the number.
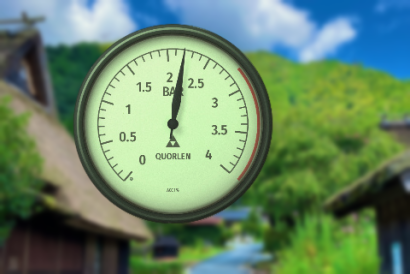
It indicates bar 2.2
